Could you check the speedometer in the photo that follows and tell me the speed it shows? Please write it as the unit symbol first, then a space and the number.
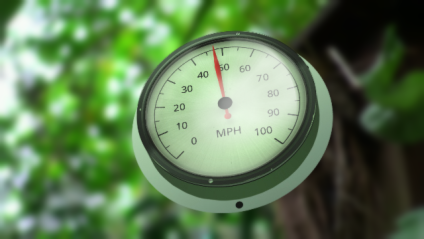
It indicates mph 47.5
